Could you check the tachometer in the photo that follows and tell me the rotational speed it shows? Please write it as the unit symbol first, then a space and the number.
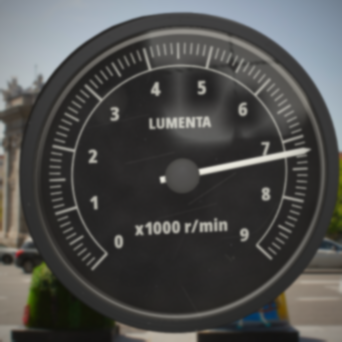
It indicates rpm 7200
